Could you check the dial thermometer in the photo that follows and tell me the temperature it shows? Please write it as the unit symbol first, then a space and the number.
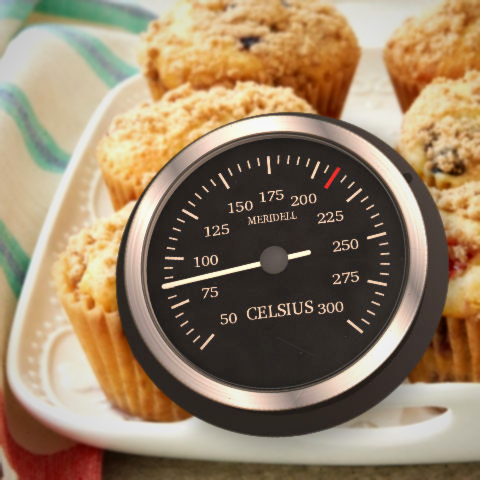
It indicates °C 85
